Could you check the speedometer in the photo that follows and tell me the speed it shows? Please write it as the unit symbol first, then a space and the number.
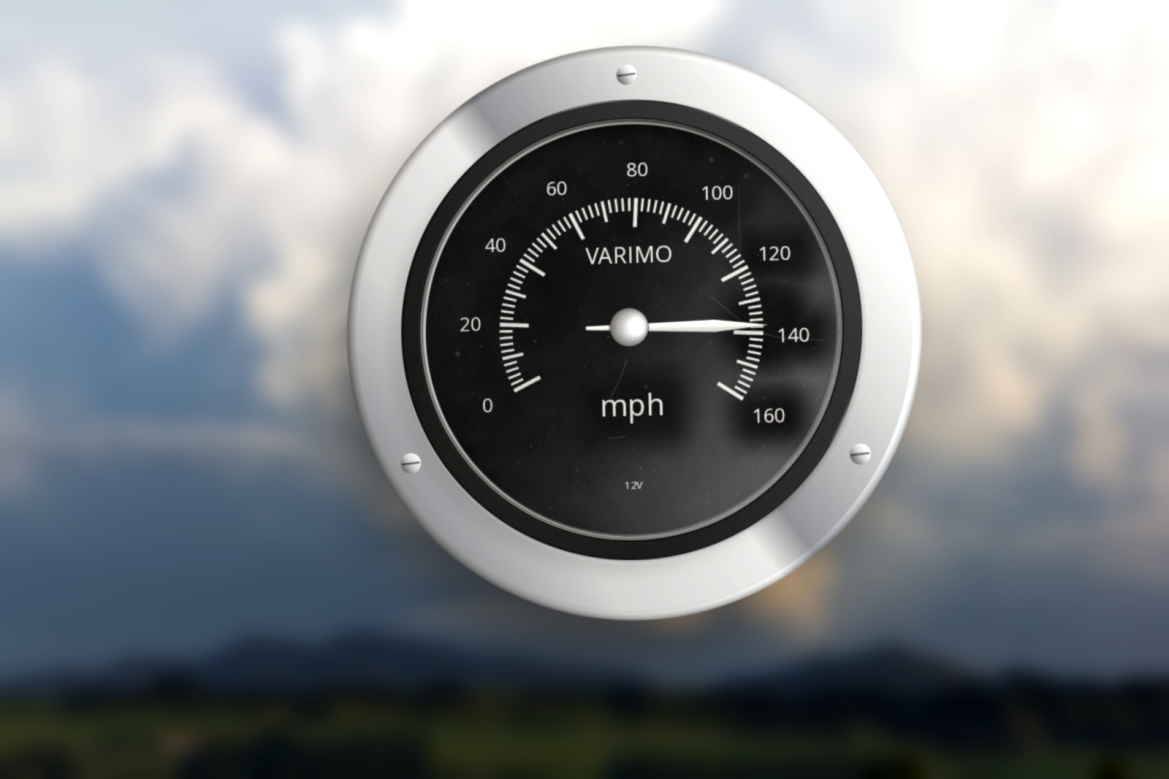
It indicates mph 138
